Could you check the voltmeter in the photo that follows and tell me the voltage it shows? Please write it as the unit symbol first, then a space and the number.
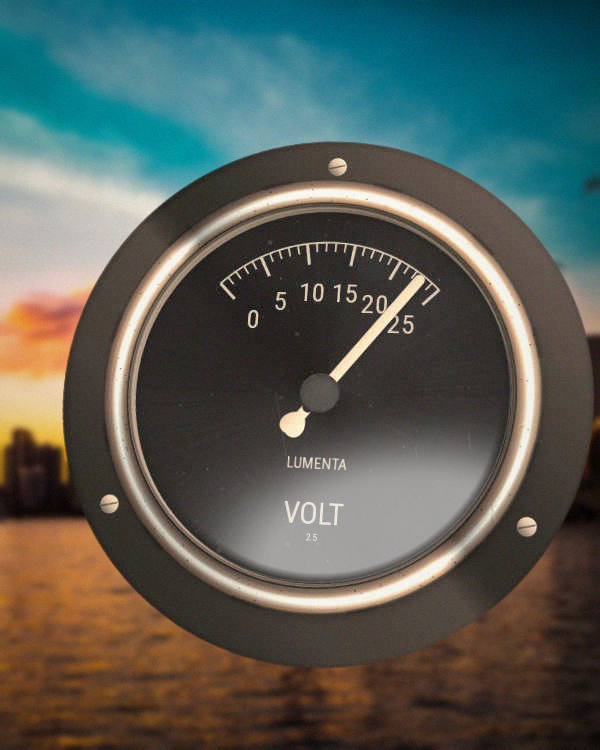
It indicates V 23
